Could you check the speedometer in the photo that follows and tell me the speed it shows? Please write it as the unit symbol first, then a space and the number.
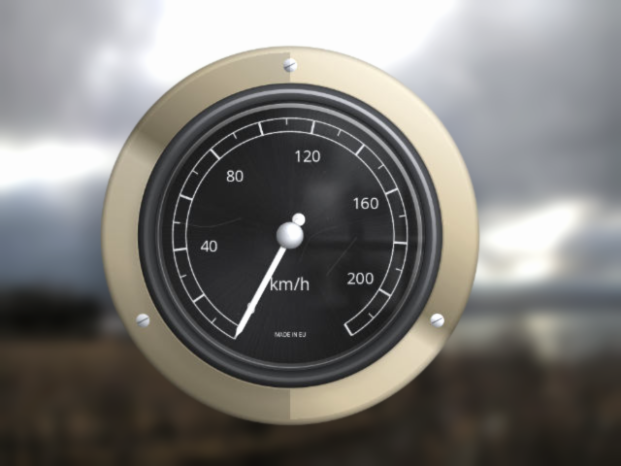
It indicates km/h 0
